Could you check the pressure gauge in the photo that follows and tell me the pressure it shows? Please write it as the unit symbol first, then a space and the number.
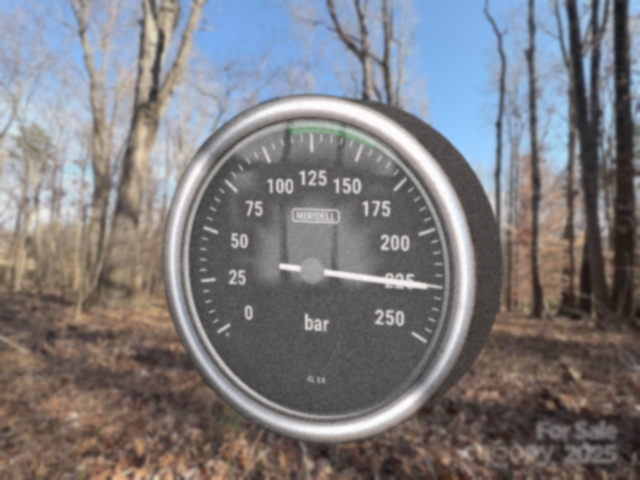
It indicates bar 225
